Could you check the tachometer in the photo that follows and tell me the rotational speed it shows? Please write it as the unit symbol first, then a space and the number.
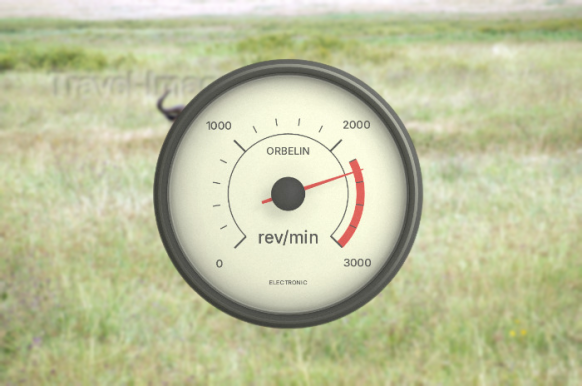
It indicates rpm 2300
